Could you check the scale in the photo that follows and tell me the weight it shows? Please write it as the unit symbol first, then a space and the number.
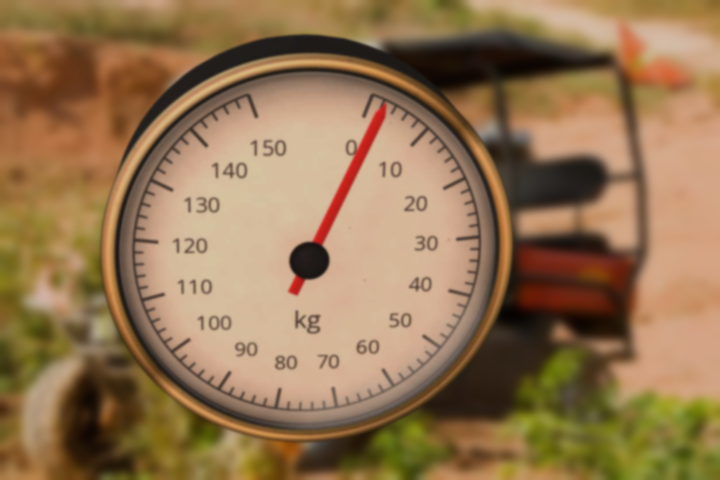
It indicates kg 2
